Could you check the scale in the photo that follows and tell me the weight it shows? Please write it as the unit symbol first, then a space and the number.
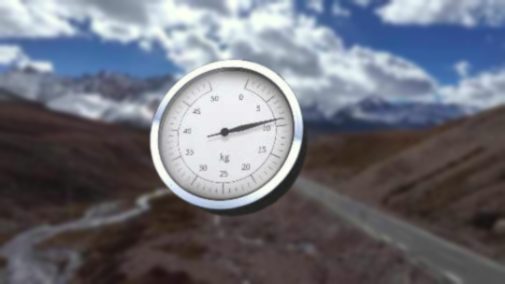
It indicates kg 9
